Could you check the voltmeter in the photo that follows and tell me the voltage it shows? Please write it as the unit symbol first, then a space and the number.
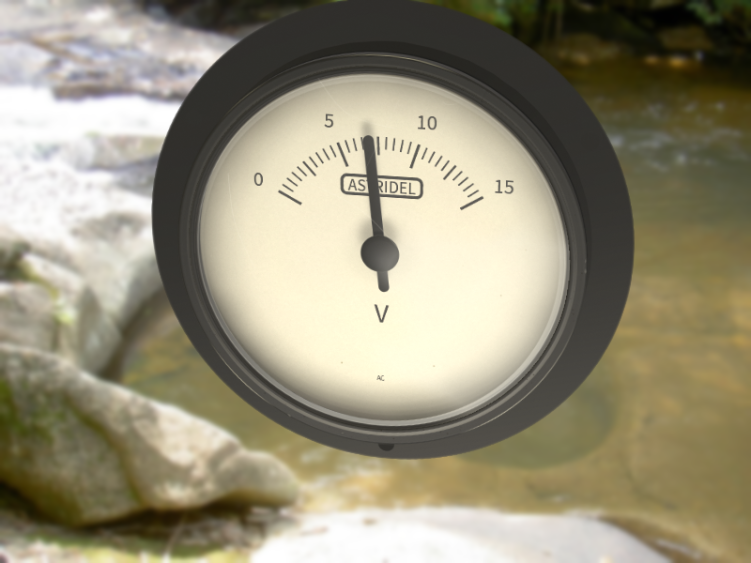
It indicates V 7
